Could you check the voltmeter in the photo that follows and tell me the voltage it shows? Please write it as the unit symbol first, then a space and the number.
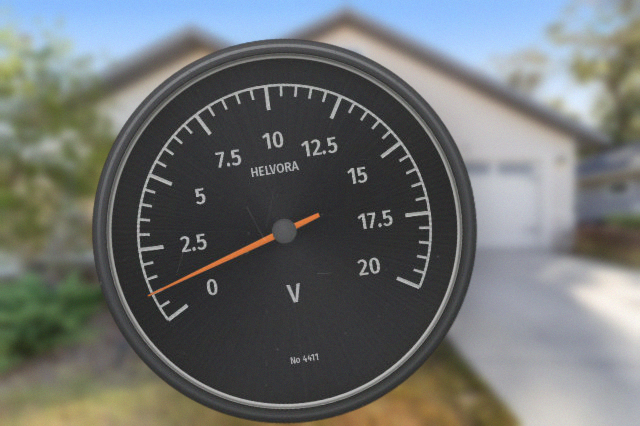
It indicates V 1
